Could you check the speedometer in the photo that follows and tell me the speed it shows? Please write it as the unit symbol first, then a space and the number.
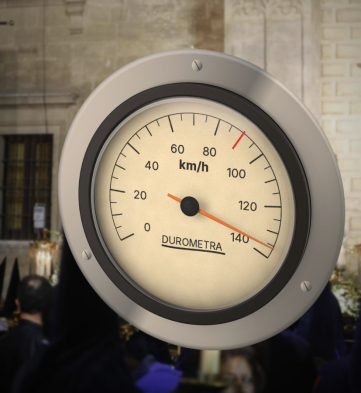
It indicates km/h 135
